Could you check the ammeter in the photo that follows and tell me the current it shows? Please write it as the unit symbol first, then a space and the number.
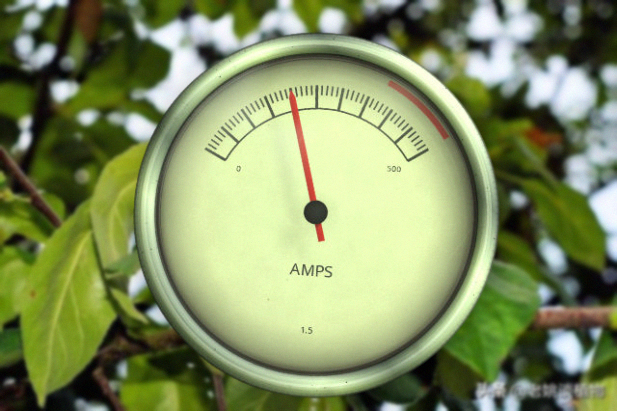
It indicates A 200
